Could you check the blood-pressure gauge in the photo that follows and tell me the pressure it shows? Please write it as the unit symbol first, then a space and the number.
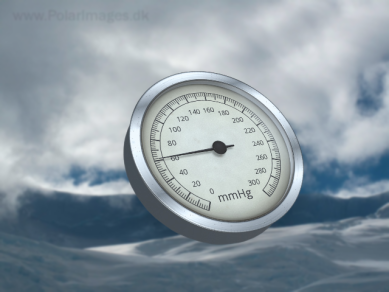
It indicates mmHg 60
